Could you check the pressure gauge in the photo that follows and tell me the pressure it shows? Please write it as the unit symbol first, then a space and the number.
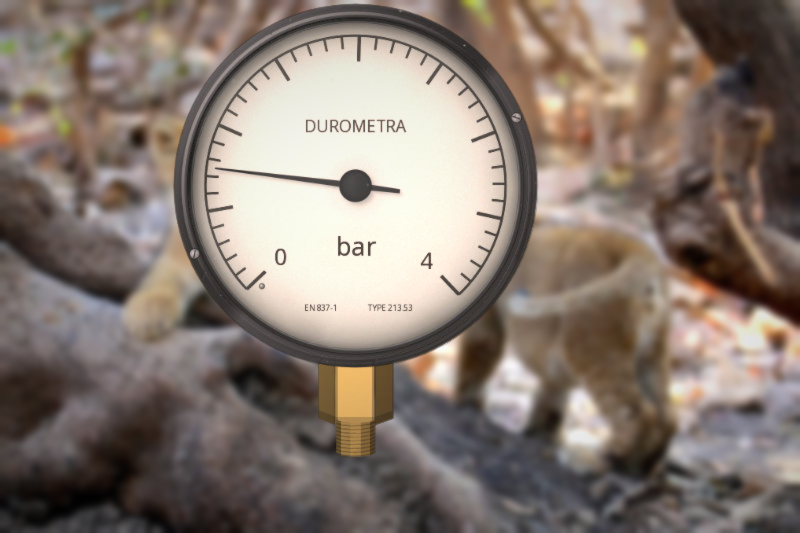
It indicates bar 0.75
